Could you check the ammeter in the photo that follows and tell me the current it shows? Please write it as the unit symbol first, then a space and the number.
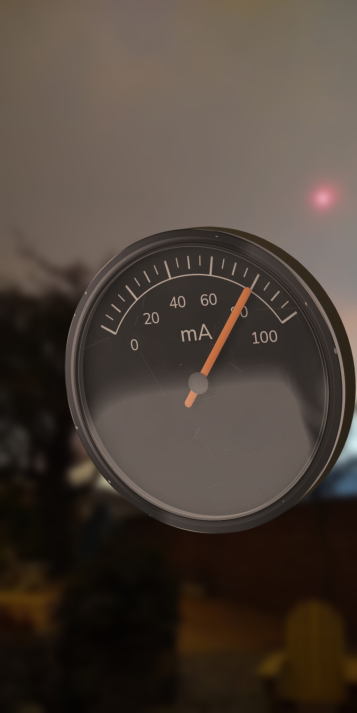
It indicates mA 80
